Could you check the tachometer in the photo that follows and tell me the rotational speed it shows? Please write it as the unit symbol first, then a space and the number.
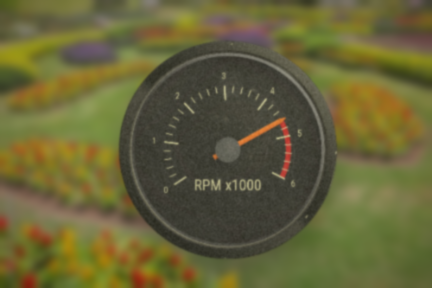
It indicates rpm 4600
